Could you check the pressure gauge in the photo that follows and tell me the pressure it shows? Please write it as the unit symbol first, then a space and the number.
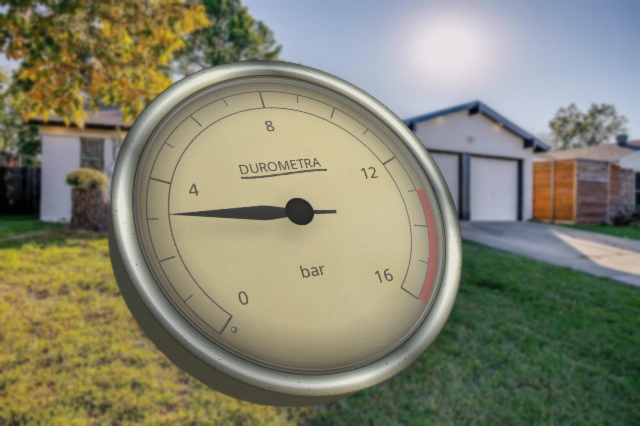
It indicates bar 3
